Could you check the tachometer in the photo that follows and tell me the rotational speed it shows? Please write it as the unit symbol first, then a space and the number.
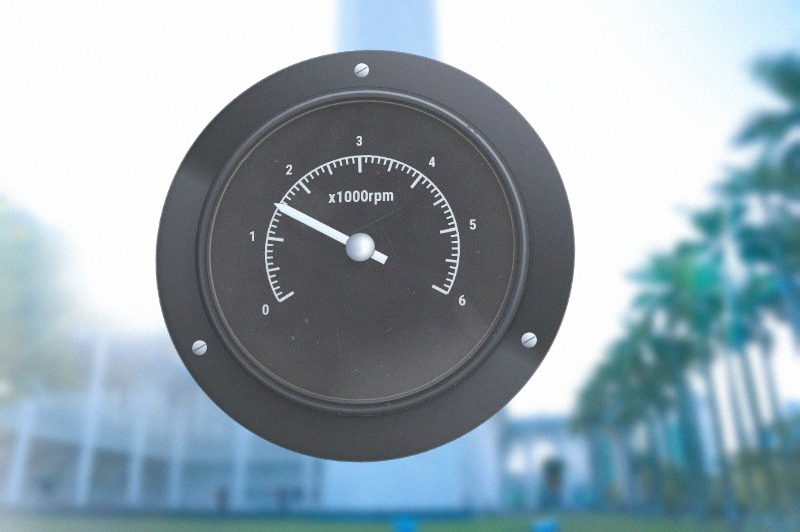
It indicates rpm 1500
